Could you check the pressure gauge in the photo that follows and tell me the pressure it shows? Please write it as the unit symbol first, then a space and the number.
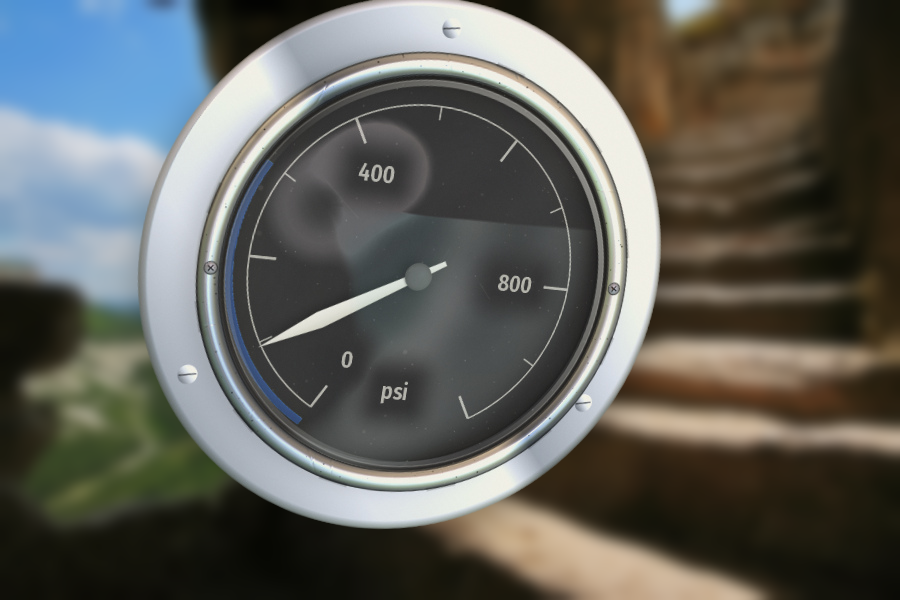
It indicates psi 100
